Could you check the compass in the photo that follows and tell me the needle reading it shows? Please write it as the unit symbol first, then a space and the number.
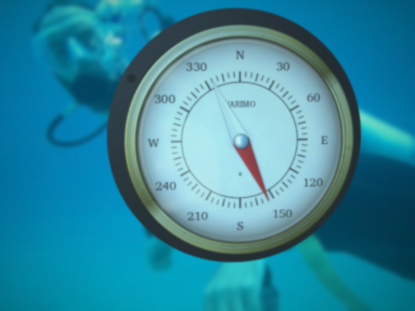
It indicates ° 155
